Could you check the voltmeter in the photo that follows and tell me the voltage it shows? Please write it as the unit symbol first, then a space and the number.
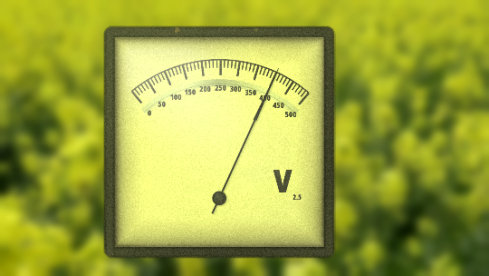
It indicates V 400
